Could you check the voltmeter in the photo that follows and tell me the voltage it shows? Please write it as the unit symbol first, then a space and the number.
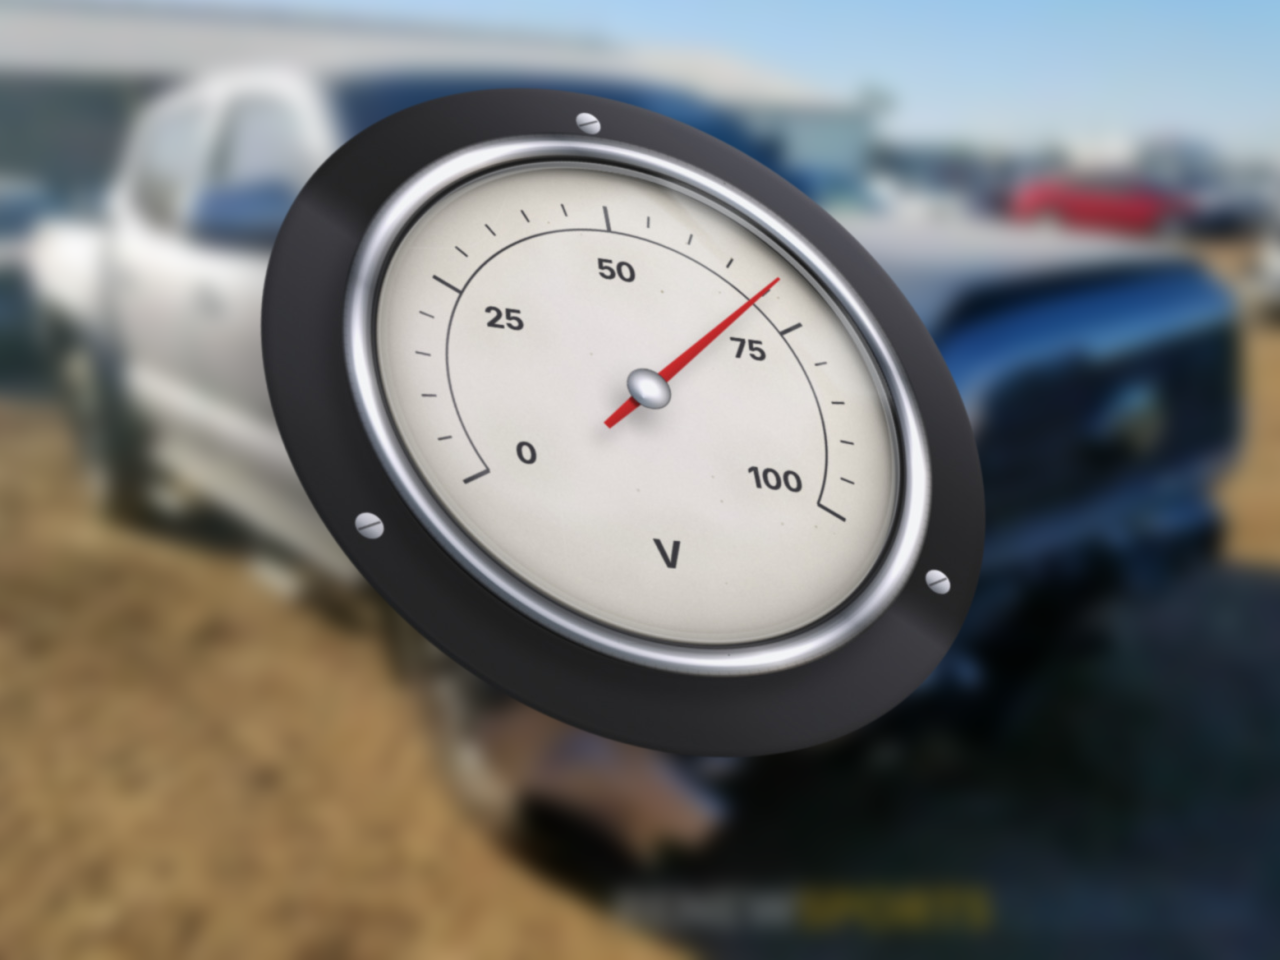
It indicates V 70
